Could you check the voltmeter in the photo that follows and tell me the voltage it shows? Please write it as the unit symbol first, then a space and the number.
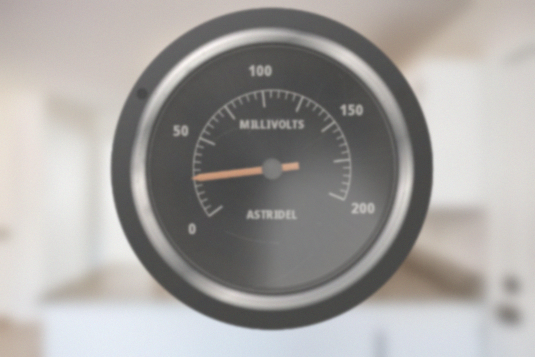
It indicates mV 25
